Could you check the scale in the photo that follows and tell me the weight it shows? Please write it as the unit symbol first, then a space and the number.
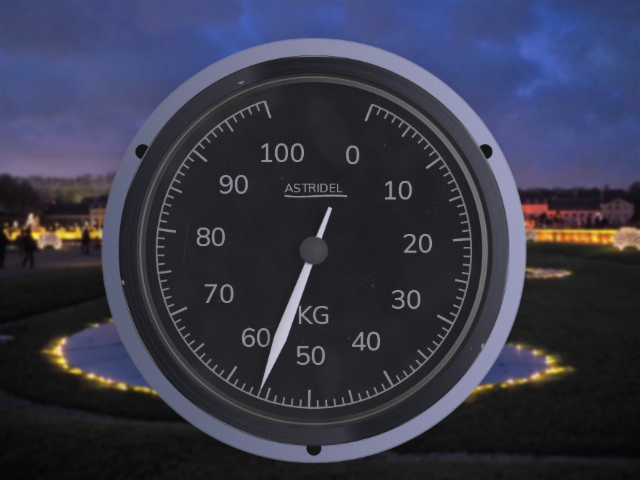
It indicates kg 56
